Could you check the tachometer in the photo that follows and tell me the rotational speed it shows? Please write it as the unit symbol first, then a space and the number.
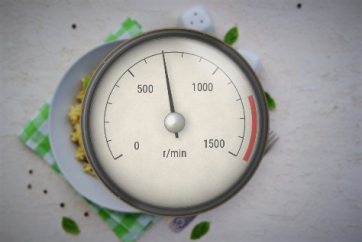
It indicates rpm 700
